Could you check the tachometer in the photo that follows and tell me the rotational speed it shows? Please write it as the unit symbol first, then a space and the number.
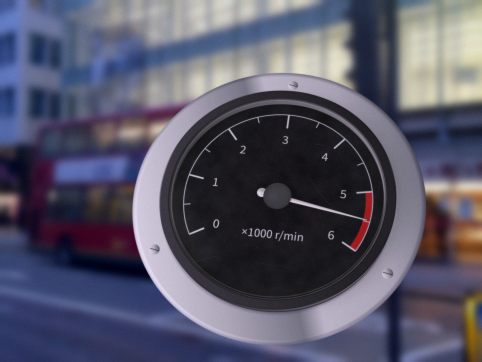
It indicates rpm 5500
